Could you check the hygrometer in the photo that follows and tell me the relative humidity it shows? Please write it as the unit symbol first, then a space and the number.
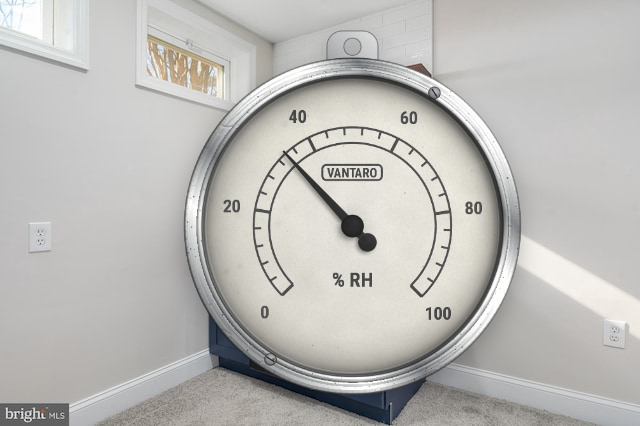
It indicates % 34
